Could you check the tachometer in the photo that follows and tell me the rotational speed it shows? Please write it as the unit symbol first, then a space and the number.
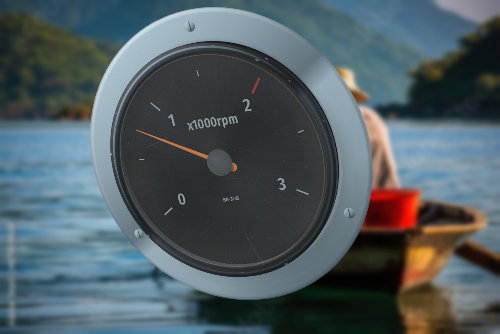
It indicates rpm 750
